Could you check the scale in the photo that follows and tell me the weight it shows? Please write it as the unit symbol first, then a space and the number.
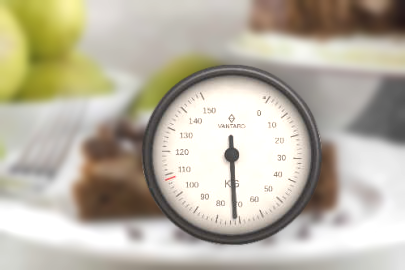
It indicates kg 72
